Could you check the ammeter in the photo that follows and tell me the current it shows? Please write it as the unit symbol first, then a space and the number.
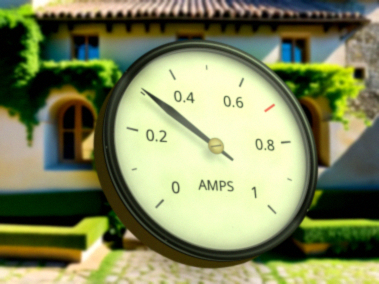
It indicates A 0.3
